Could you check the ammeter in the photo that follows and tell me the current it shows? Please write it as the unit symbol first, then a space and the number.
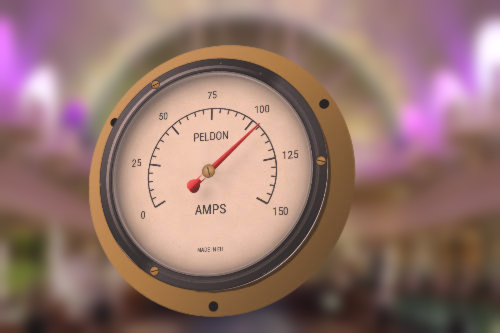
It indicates A 105
